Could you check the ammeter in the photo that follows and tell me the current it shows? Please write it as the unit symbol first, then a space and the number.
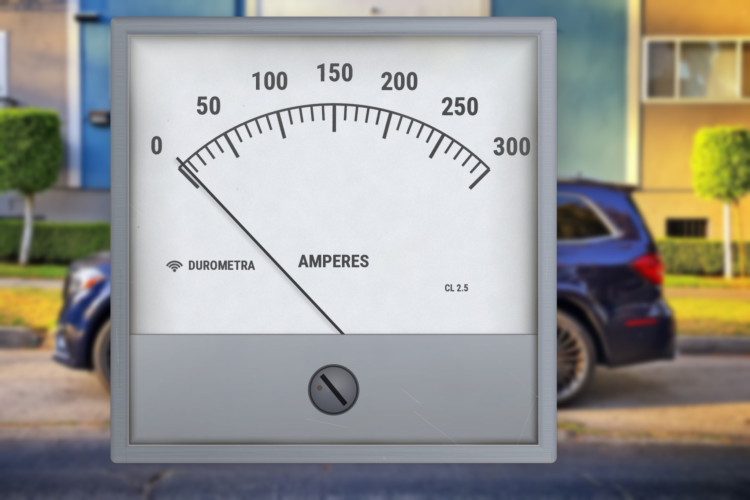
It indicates A 5
